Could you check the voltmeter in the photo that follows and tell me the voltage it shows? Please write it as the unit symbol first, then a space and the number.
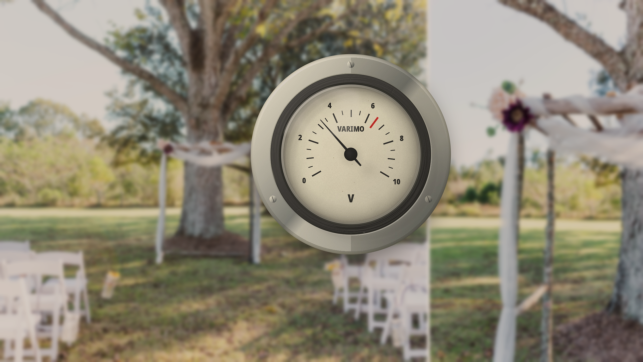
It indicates V 3.25
